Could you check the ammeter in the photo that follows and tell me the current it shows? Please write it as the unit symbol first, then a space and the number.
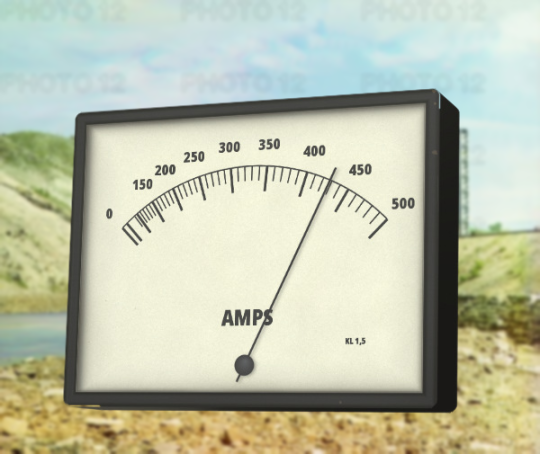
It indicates A 430
